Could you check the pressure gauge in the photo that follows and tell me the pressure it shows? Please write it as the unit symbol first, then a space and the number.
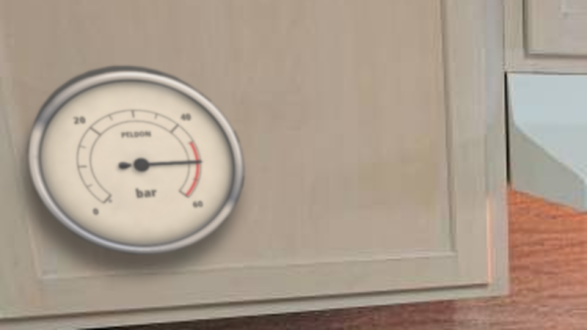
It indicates bar 50
